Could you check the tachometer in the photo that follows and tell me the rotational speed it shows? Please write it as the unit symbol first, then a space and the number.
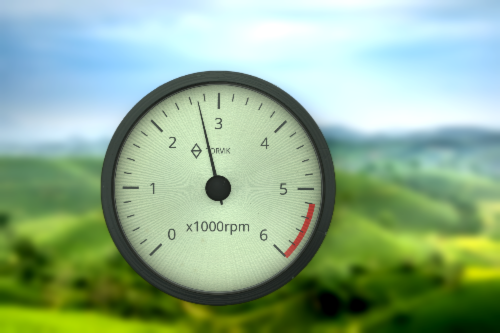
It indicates rpm 2700
